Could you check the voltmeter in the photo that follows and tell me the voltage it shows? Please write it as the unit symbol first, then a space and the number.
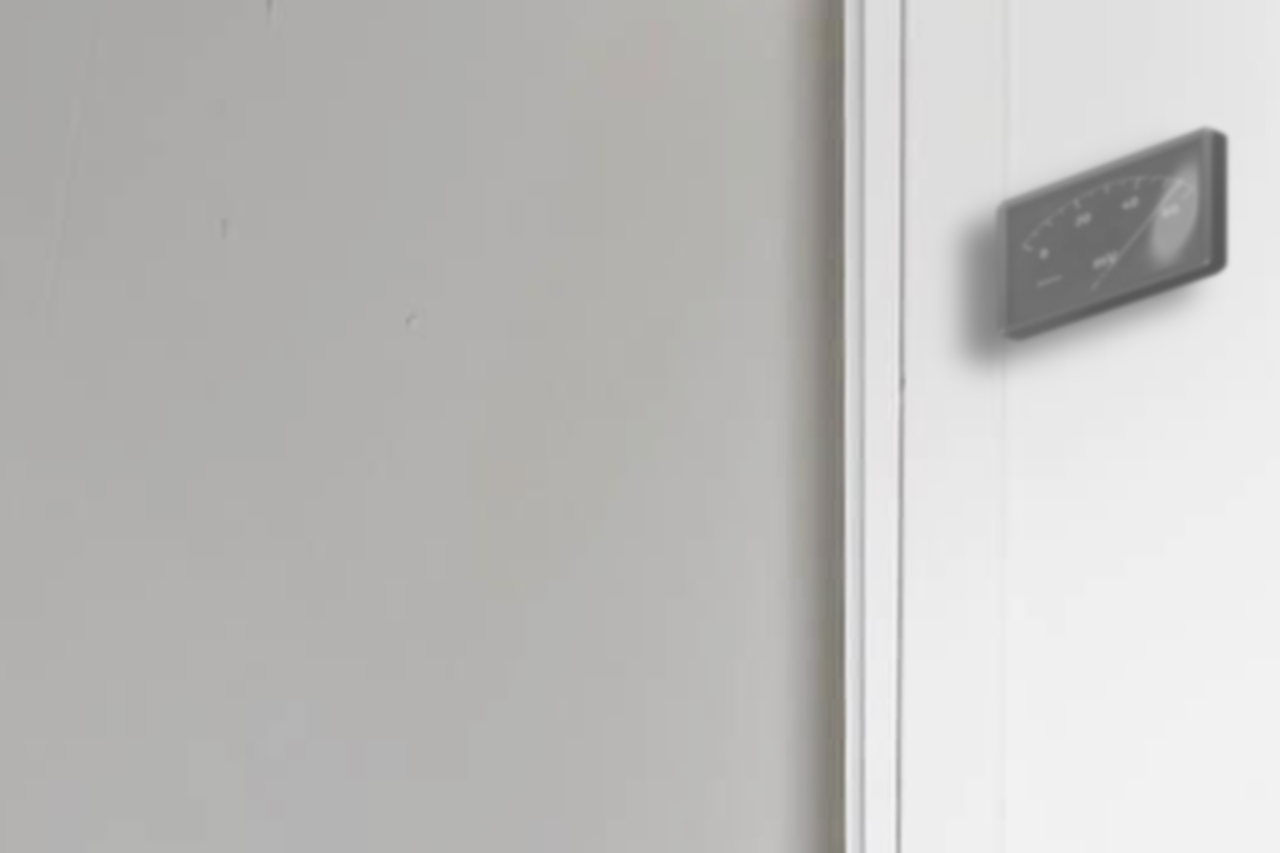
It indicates mV 55
